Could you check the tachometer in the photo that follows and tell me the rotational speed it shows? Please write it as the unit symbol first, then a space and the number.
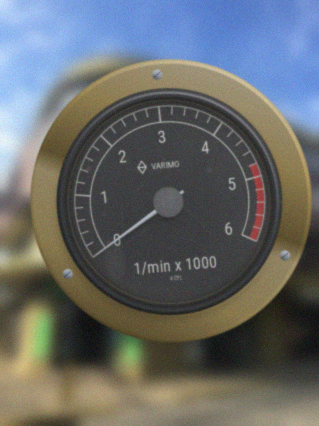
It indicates rpm 0
